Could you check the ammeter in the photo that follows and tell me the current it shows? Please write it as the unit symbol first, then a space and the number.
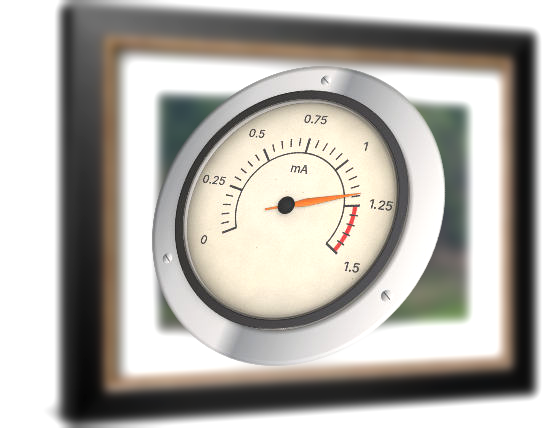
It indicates mA 1.2
